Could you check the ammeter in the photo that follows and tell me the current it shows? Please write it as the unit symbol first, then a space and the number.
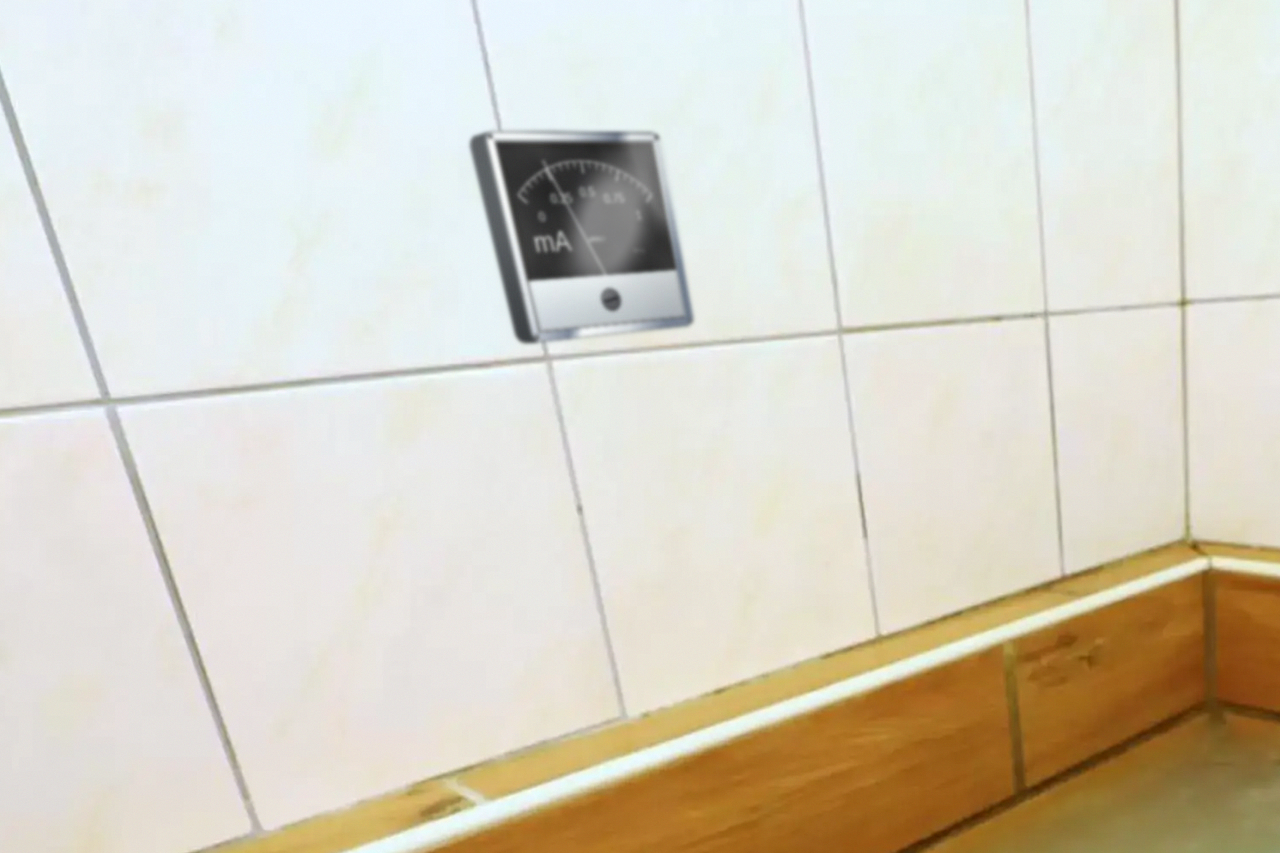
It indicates mA 0.25
